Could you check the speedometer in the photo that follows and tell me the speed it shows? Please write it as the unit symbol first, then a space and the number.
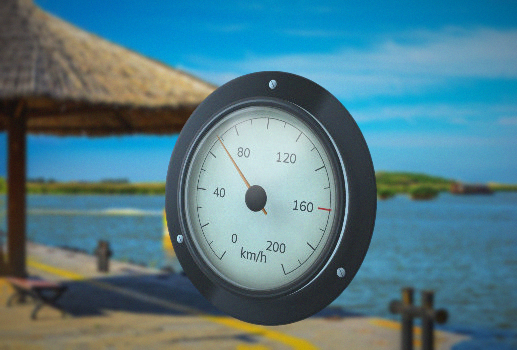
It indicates km/h 70
